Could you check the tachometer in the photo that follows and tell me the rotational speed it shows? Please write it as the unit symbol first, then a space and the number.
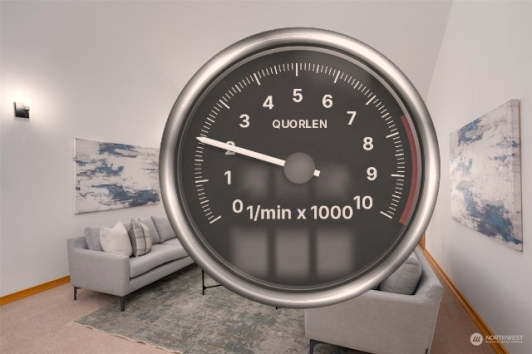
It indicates rpm 2000
